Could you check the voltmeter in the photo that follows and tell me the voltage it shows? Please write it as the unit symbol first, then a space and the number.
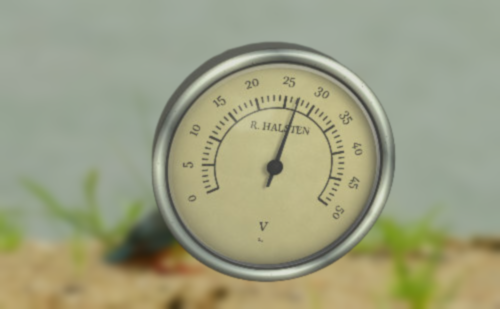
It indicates V 27
